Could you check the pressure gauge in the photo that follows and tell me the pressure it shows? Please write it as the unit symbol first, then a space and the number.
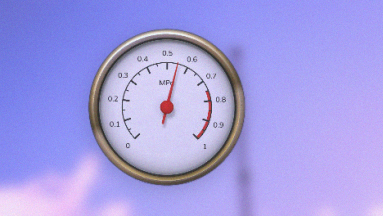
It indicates MPa 0.55
